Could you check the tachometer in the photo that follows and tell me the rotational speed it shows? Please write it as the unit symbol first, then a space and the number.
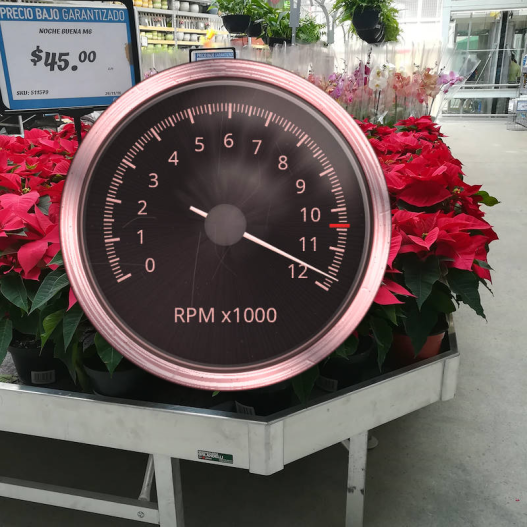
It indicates rpm 11700
